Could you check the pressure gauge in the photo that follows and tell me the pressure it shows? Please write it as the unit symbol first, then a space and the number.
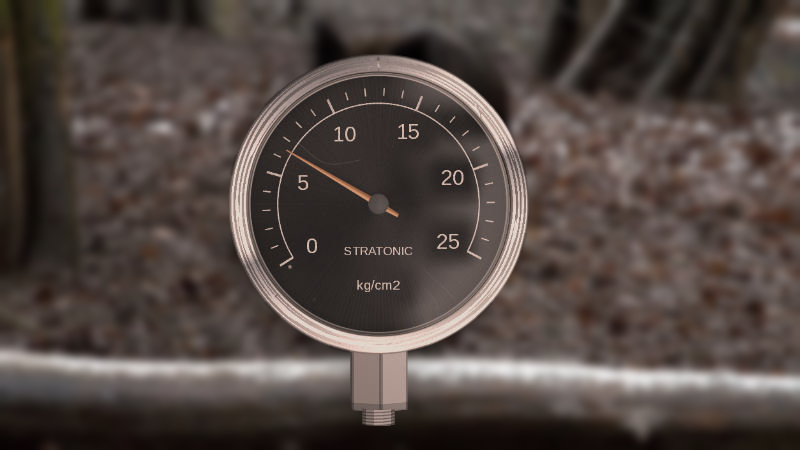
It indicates kg/cm² 6.5
